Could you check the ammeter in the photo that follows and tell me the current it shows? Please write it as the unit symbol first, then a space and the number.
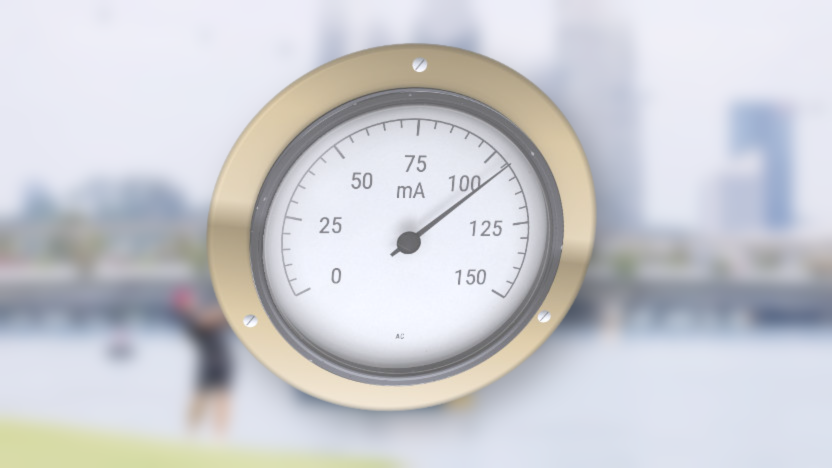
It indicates mA 105
